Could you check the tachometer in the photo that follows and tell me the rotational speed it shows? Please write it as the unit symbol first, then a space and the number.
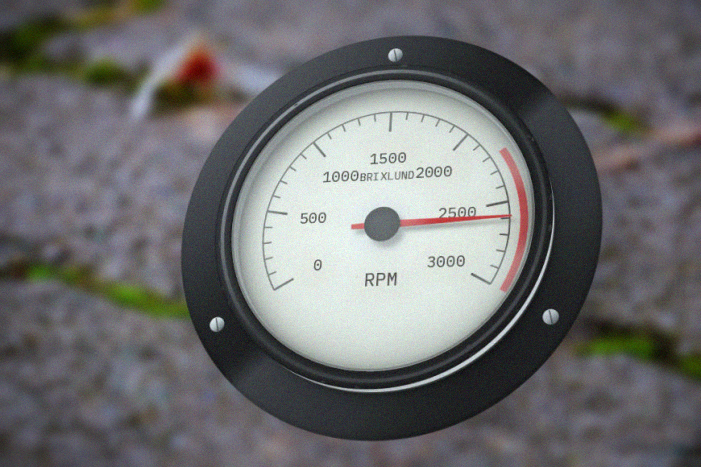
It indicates rpm 2600
